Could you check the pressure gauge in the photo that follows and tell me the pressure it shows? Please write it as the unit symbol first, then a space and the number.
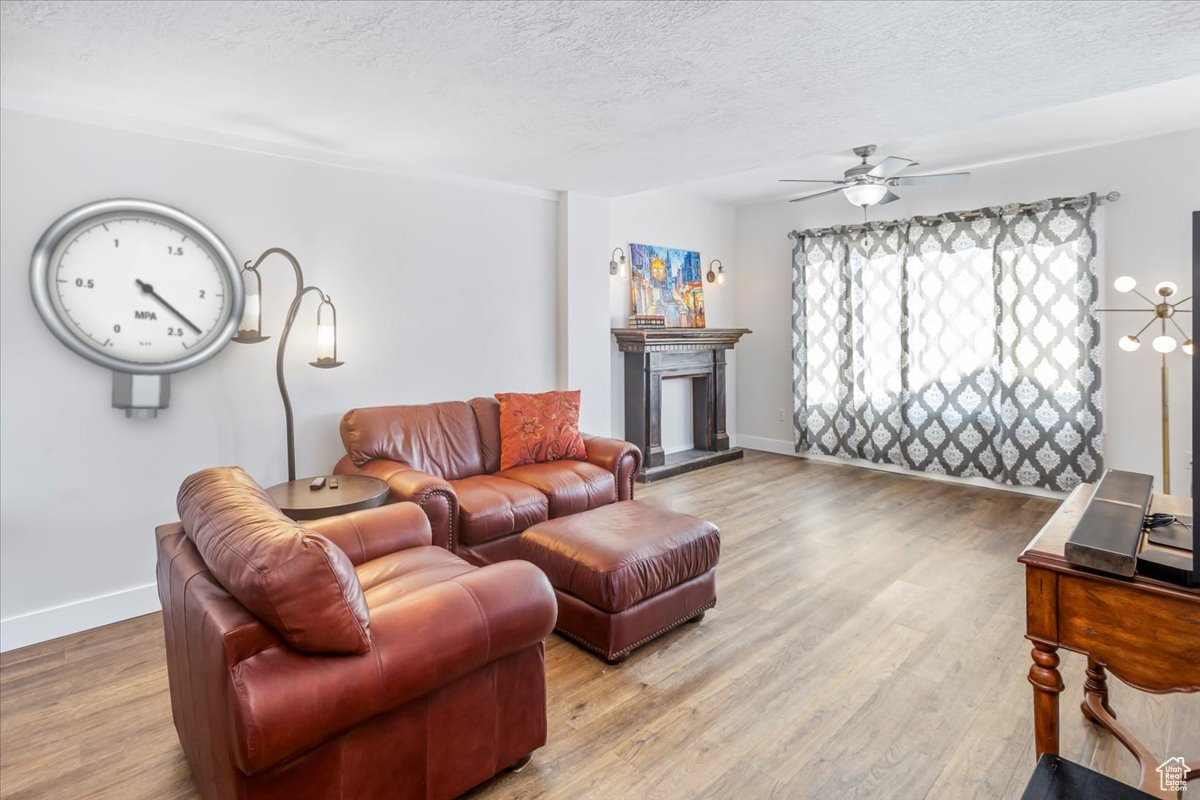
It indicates MPa 2.35
